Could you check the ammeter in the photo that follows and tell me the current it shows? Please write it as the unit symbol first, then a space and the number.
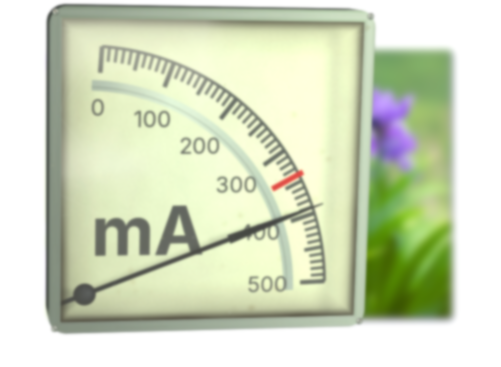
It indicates mA 390
